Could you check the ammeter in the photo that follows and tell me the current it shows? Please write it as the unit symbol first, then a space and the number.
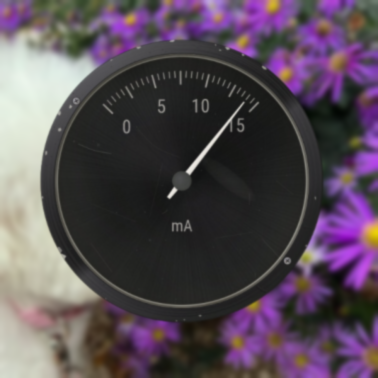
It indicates mA 14
